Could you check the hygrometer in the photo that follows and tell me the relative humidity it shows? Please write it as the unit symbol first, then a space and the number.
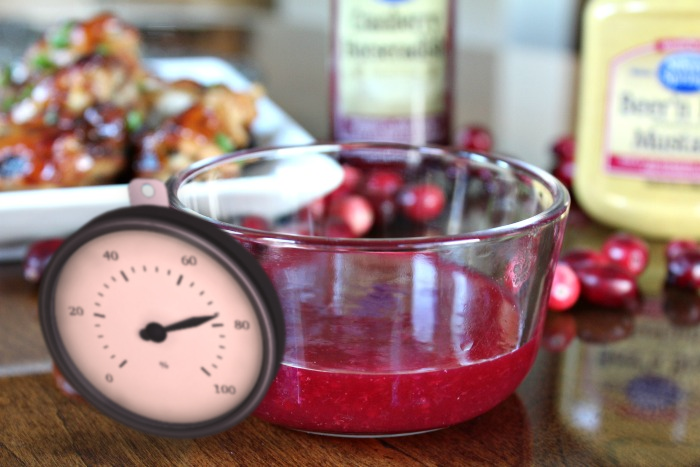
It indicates % 76
